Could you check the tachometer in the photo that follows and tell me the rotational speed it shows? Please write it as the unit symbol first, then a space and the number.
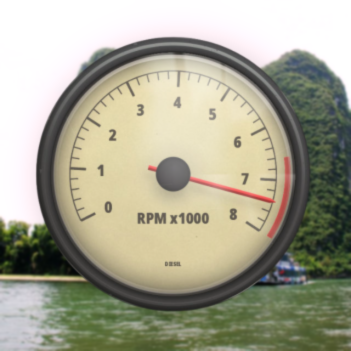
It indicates rpm 7400
